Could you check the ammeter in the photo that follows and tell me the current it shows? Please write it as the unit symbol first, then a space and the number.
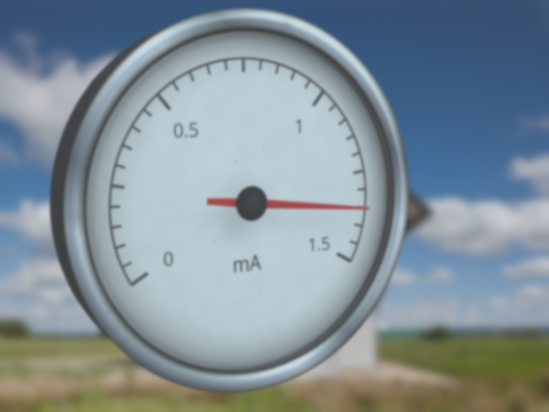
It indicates mA 1.35
